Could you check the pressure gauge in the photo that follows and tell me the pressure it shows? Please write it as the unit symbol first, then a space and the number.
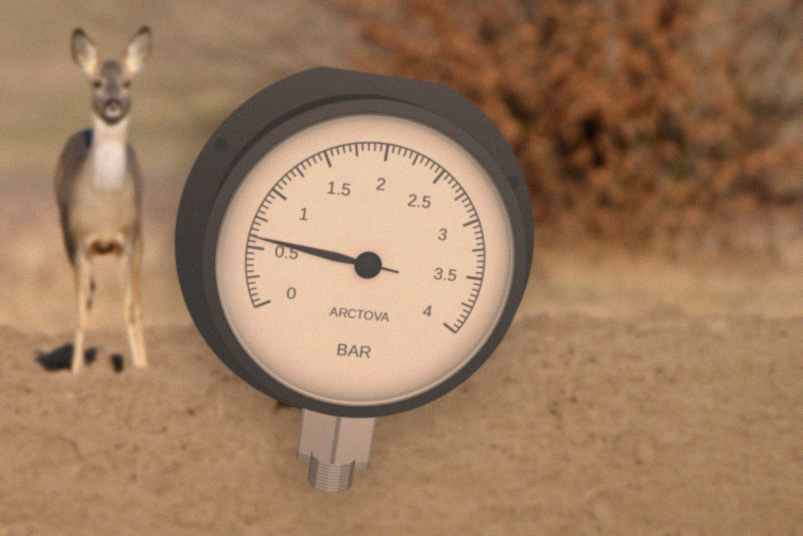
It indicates bar 0.6
